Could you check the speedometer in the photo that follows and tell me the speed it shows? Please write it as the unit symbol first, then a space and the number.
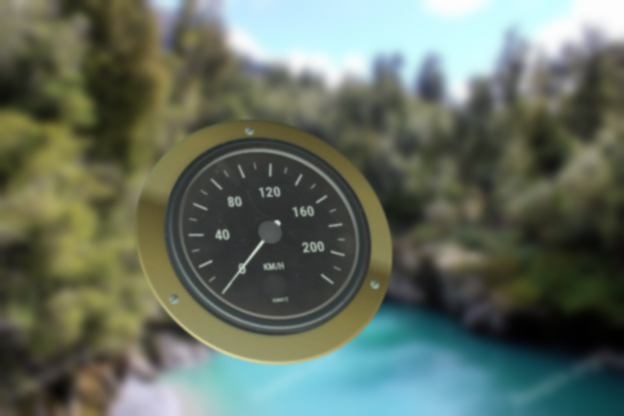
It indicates km/h 0
